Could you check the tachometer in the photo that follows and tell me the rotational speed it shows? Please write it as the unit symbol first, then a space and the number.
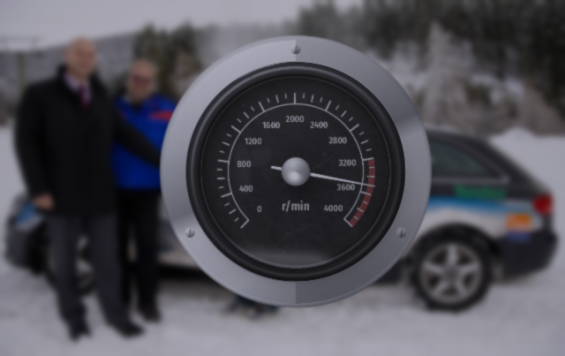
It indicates rpm 3500
